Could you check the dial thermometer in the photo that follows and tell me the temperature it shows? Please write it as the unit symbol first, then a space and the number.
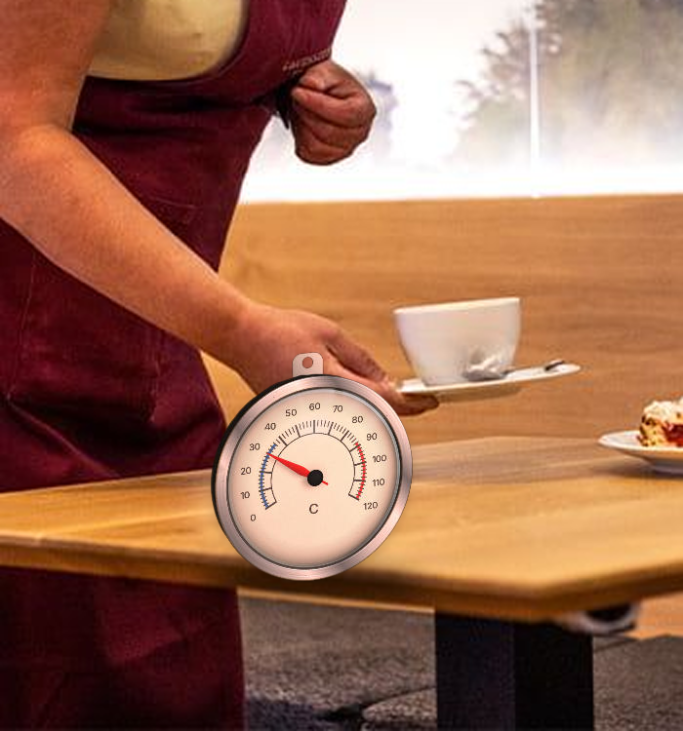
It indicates °C 30
